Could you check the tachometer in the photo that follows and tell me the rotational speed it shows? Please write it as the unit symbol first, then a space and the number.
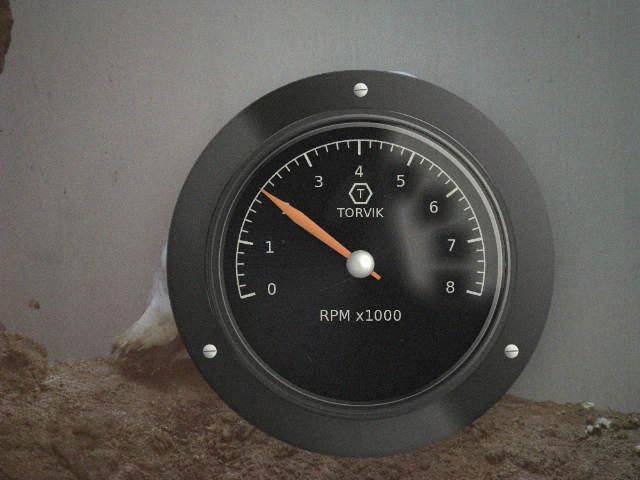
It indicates rpm 2000
